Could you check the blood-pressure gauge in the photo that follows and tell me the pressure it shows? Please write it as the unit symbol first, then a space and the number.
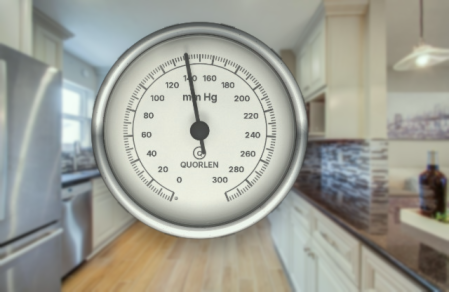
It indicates mmHg 140
